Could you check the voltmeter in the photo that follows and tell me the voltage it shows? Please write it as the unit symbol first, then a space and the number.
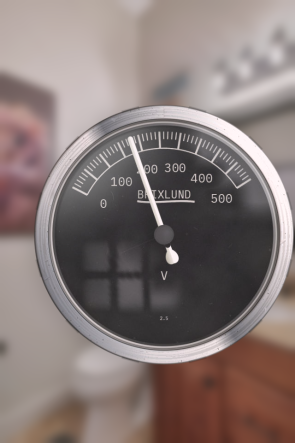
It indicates V 180
